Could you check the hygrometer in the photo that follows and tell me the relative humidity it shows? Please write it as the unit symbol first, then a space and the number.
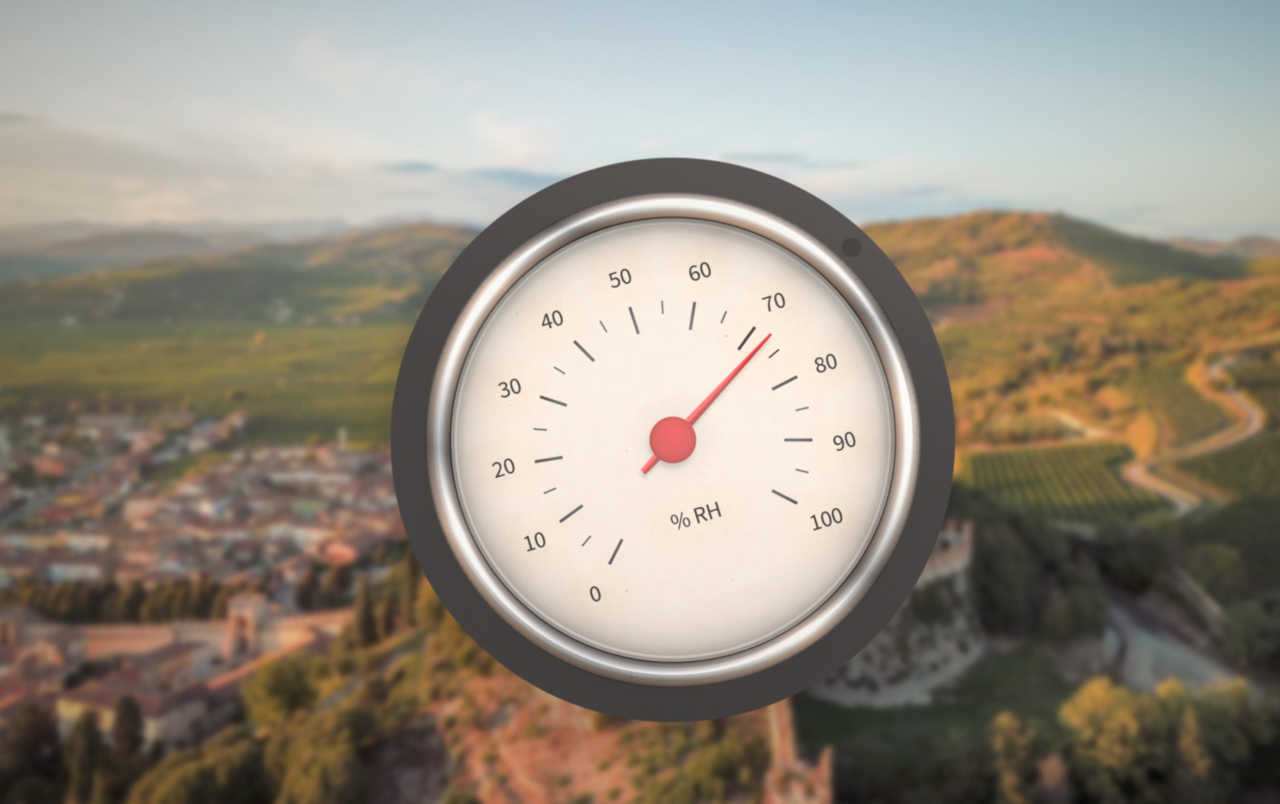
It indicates % 72.5
